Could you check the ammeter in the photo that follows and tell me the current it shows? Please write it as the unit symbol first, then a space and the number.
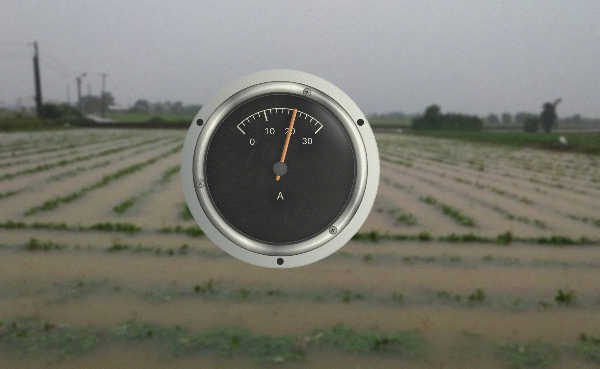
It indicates A 20
